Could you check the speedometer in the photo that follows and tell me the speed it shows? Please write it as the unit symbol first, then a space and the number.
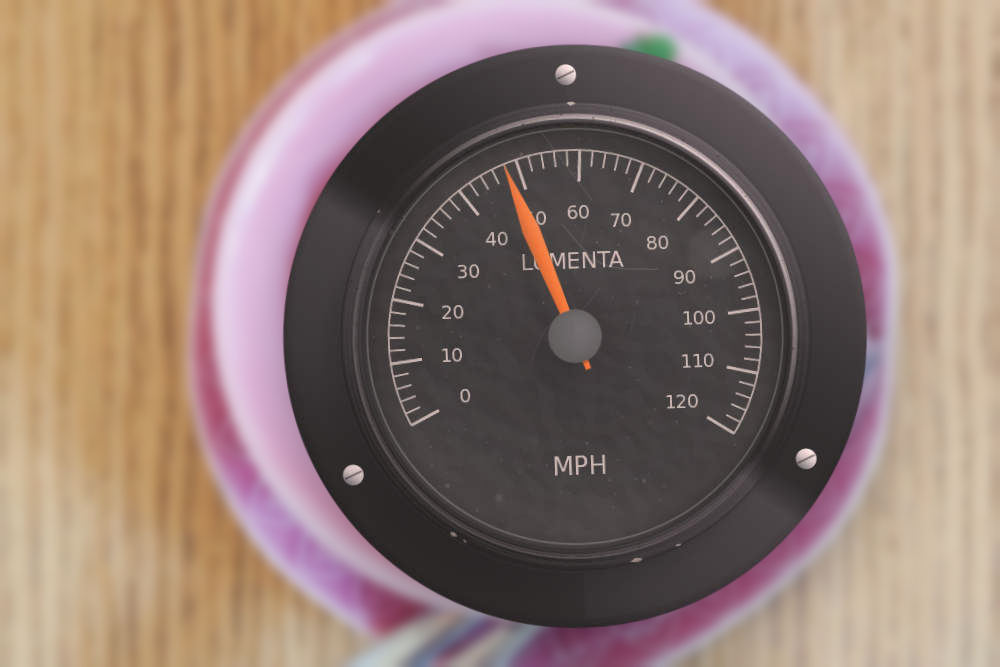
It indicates mph 48
